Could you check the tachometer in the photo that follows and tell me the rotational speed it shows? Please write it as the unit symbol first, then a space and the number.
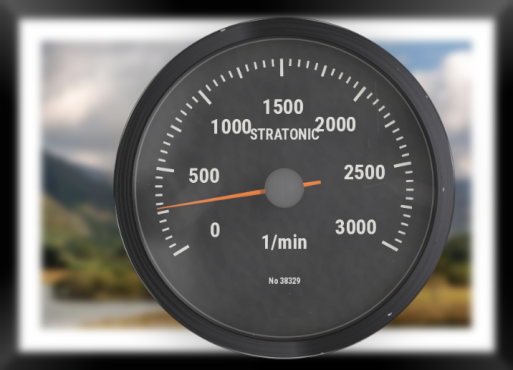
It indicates rpm 275
